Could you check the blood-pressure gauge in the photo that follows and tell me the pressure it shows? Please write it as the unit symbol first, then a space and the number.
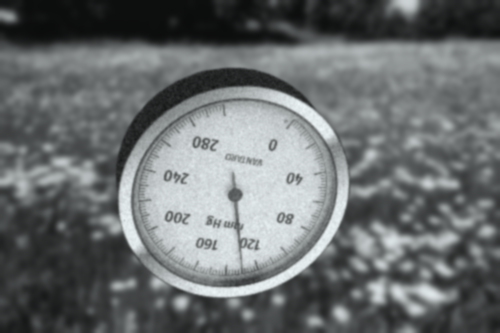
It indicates mmHg 130
